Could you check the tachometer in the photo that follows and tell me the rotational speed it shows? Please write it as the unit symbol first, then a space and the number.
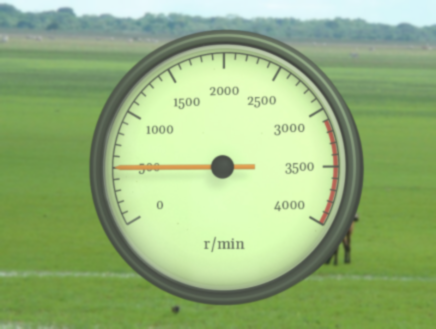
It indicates rpm 500
